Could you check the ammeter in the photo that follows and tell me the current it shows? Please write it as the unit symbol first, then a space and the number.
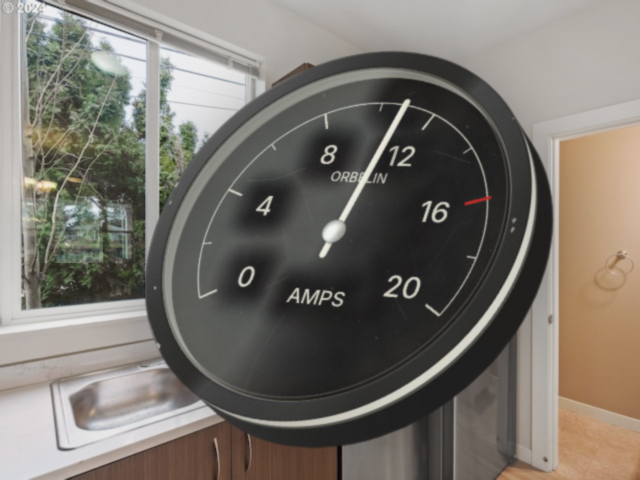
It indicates A 11
